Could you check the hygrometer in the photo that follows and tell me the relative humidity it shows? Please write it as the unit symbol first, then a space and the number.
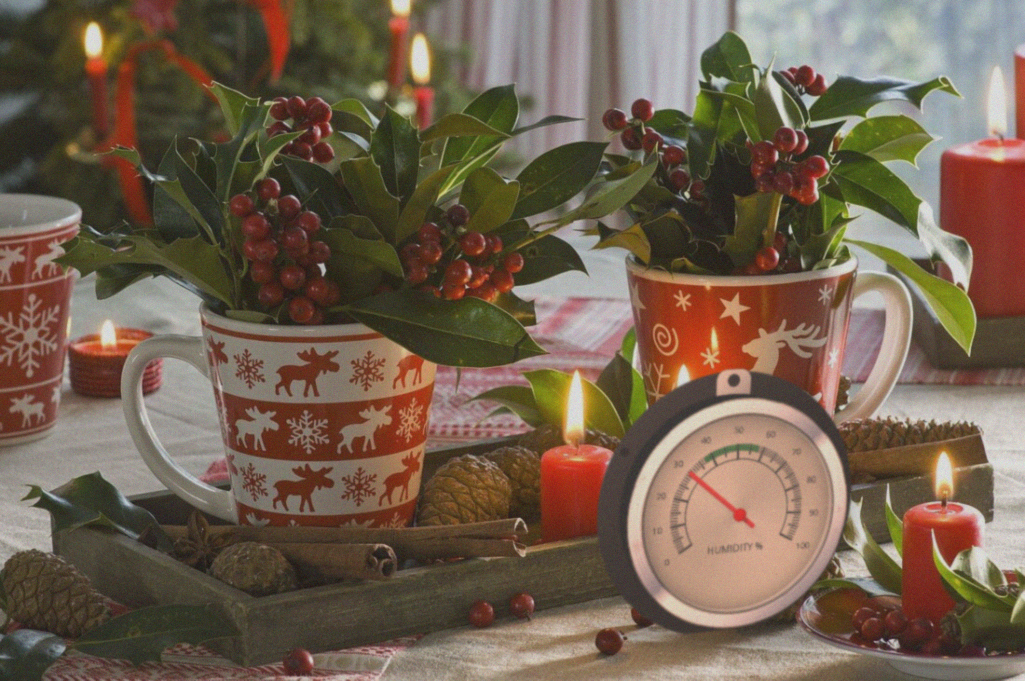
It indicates % 30
